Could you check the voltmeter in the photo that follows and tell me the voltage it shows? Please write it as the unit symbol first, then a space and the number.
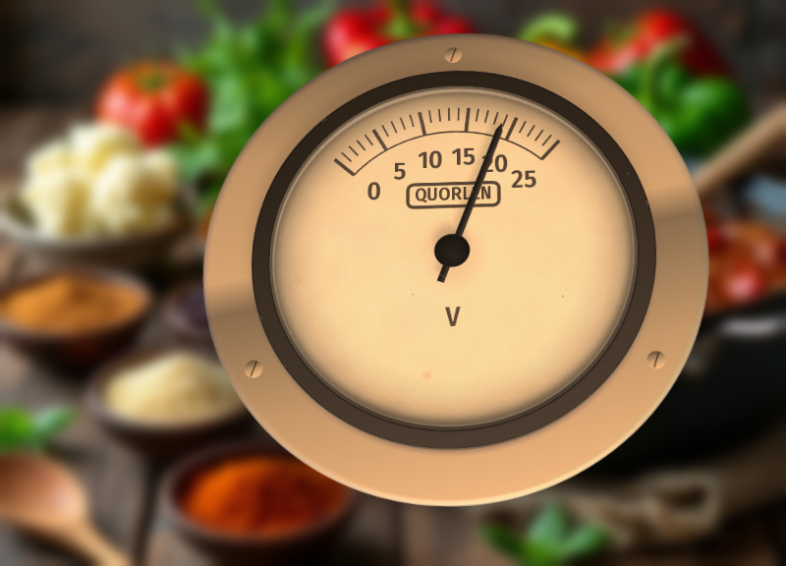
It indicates V 19
